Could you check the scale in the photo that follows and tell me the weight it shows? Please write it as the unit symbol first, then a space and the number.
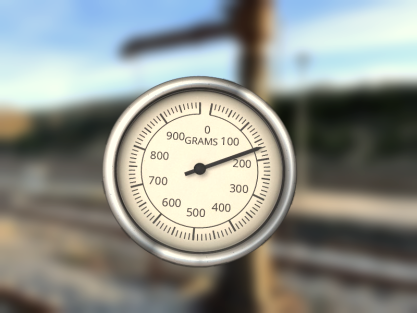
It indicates g 170
